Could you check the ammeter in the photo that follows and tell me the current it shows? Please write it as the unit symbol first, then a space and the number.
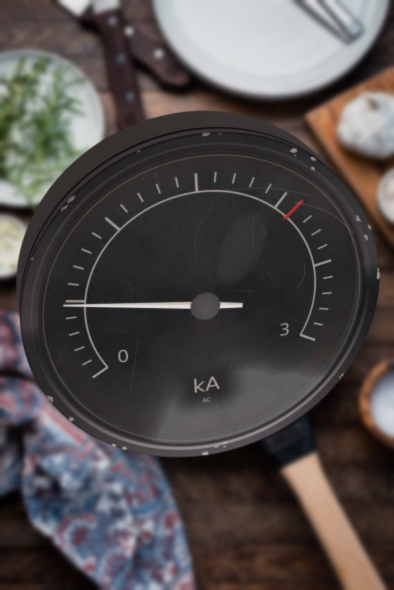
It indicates kA 0.5
